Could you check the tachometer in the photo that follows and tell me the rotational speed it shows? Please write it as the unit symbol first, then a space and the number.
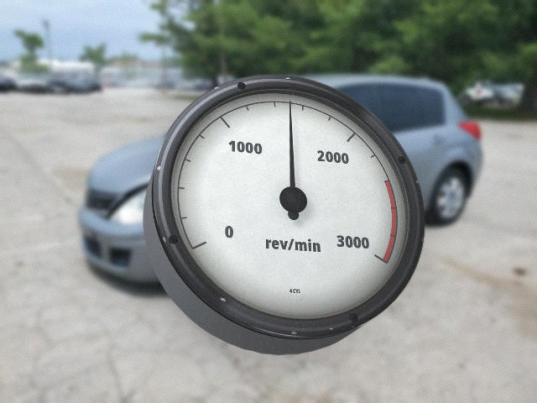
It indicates rpm 1500
